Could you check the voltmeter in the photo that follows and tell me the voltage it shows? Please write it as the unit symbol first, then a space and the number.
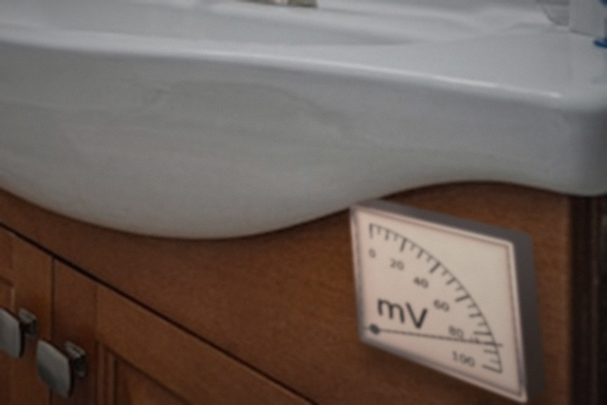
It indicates mV 85
